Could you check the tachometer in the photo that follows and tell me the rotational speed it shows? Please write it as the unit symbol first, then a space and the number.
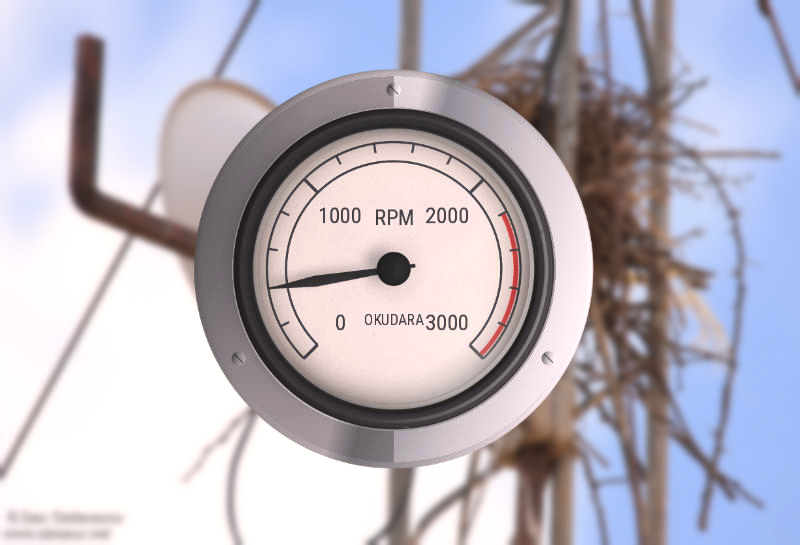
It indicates rpm 400
